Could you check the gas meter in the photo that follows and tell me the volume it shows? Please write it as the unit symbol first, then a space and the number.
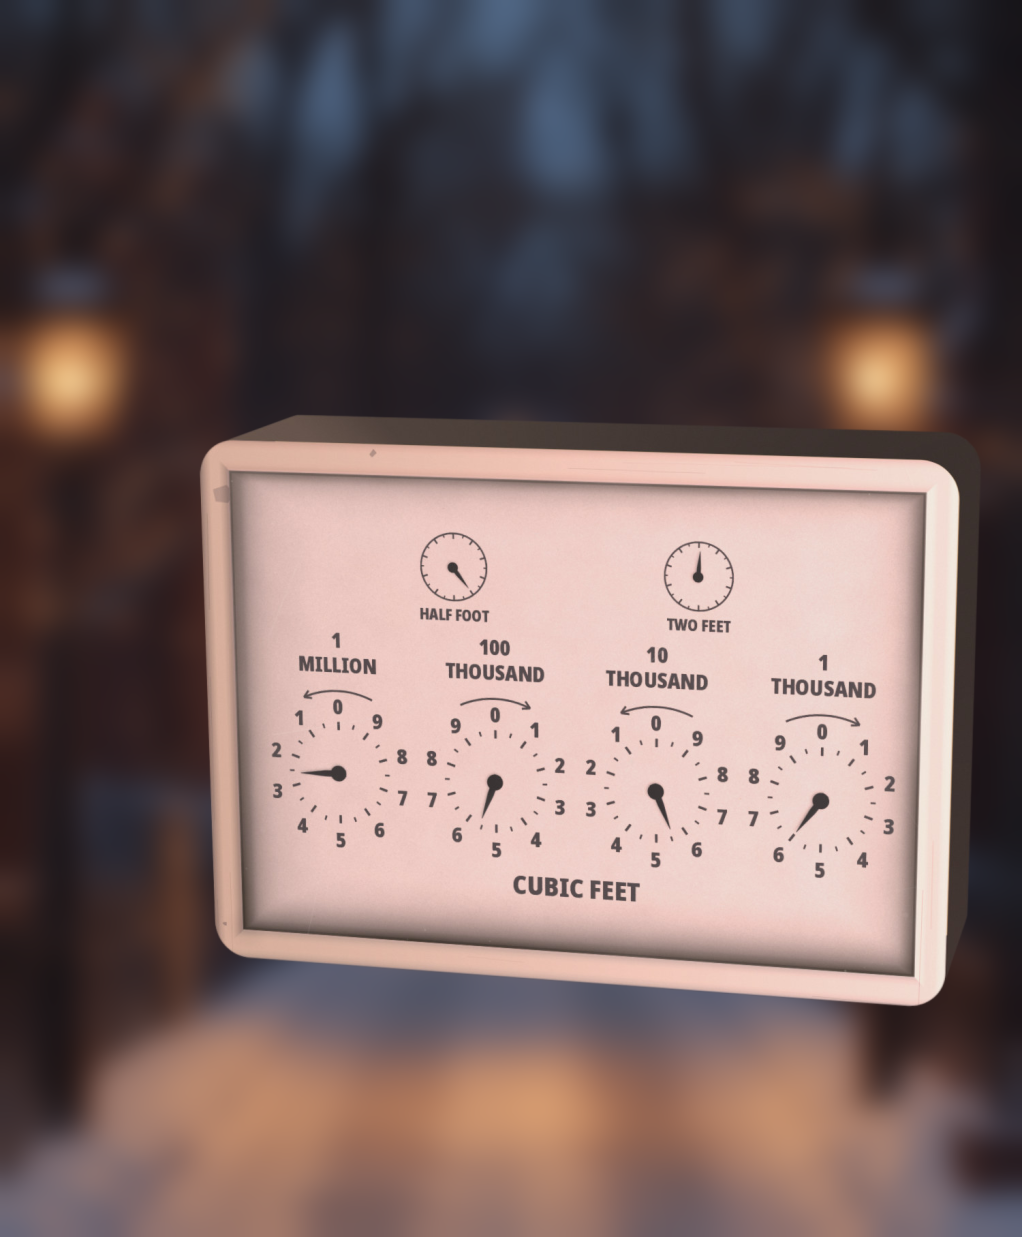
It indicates ft³ 255600
